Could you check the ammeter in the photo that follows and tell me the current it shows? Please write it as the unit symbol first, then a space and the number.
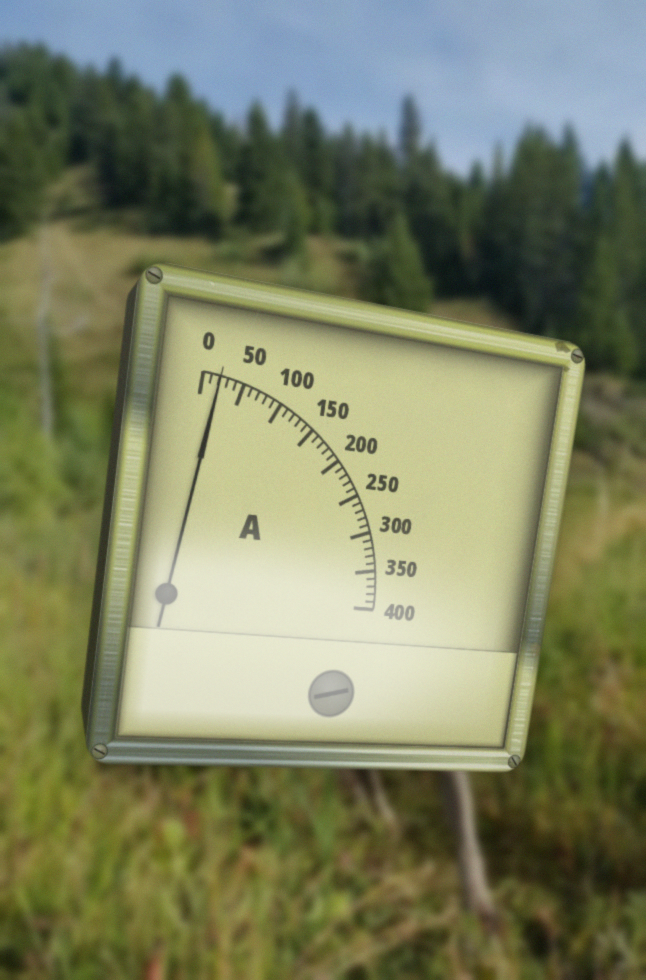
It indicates A 20
